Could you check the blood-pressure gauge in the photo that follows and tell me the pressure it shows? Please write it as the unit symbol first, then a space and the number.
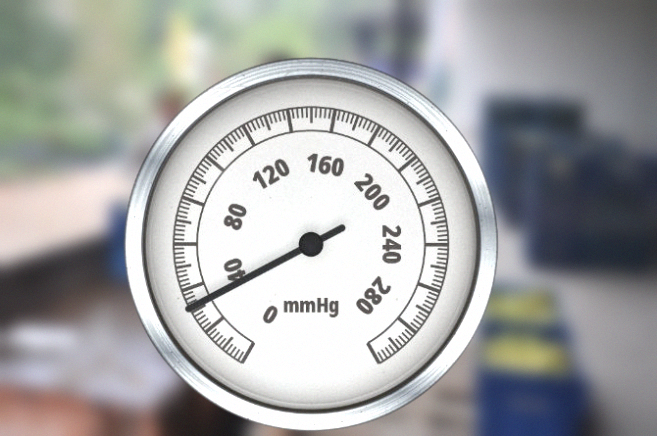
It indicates mmHg 32
